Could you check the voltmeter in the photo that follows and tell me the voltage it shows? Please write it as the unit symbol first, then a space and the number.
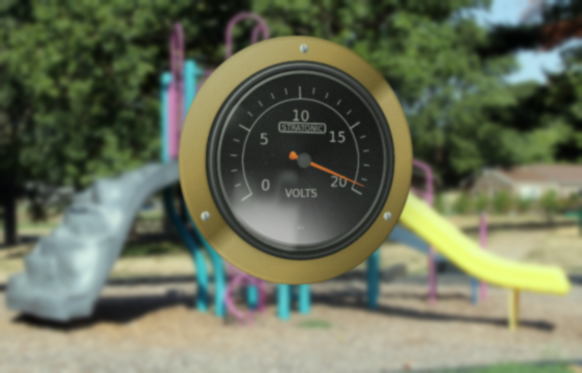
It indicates V 19.5
